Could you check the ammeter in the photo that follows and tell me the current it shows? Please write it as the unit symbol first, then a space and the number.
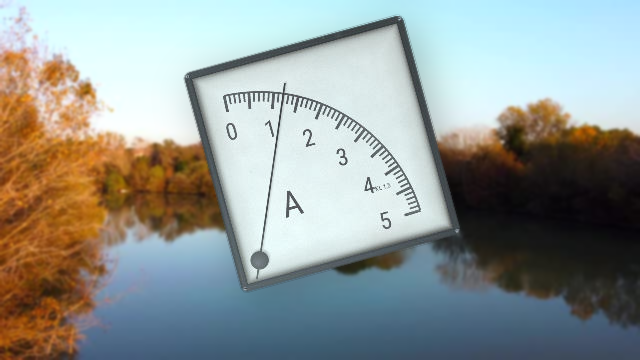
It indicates A 1.2
